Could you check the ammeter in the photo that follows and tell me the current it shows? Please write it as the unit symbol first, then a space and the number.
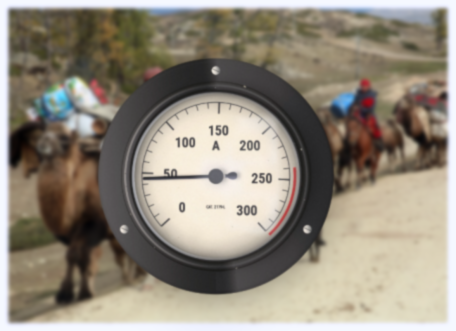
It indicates A 45
